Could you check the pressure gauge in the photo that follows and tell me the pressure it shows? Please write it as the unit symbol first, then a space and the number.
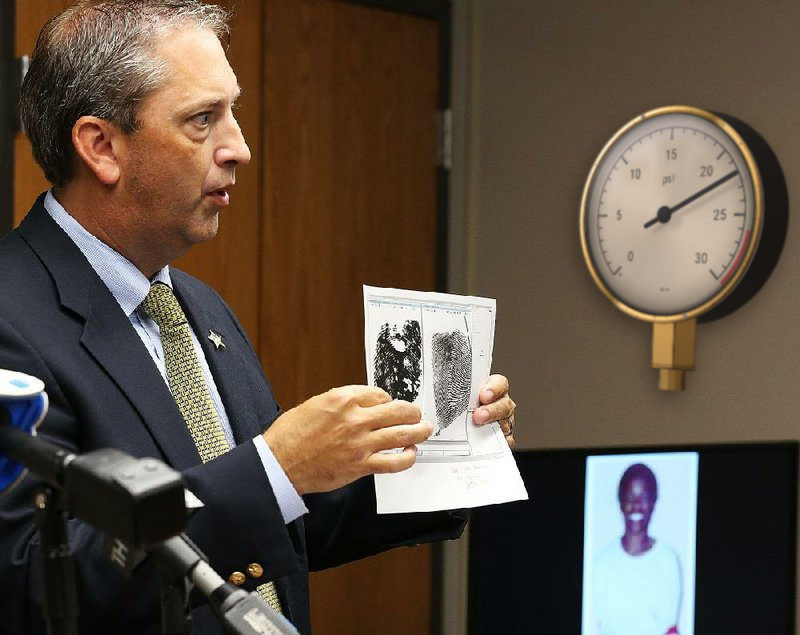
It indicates psi 22
